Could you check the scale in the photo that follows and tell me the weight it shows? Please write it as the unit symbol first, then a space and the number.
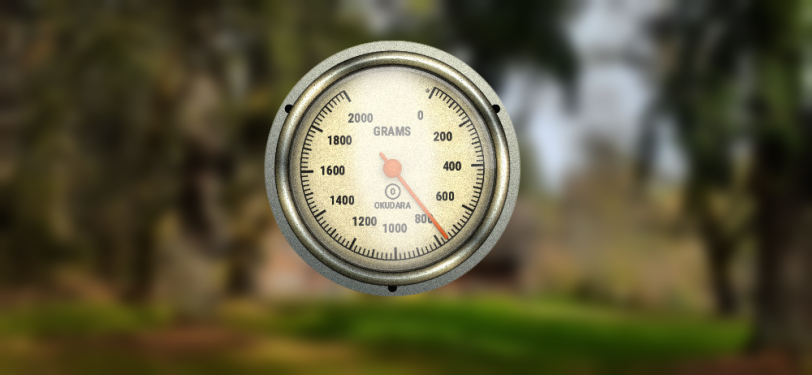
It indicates g 760
